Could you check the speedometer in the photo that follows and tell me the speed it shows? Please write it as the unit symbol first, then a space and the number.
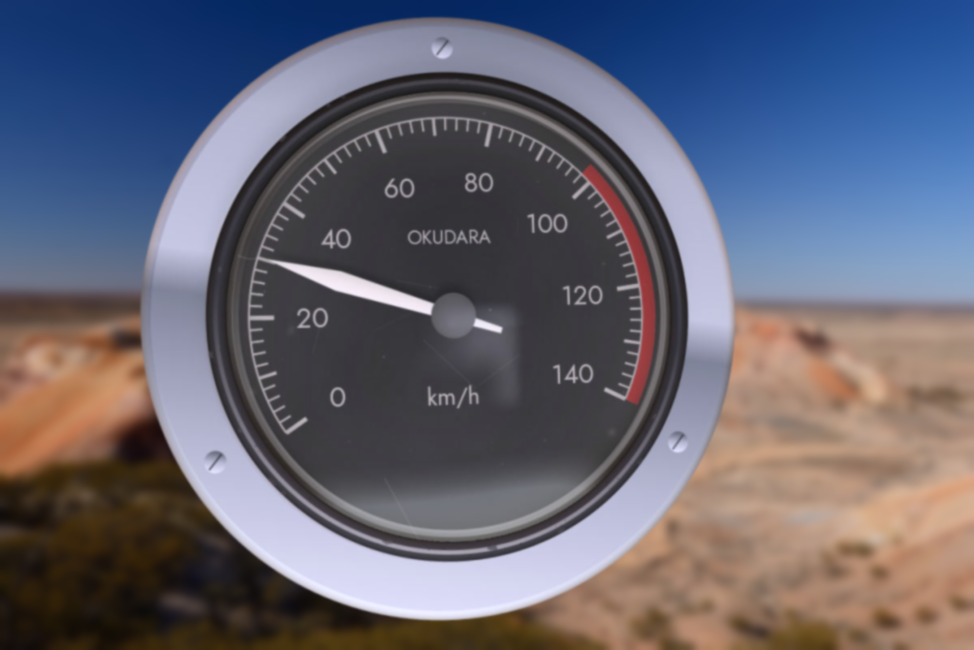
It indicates km/h 30
